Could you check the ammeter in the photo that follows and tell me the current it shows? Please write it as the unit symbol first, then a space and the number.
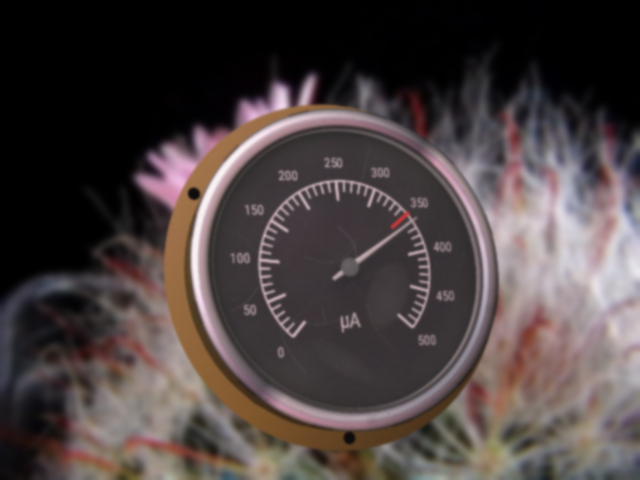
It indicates µA 360
